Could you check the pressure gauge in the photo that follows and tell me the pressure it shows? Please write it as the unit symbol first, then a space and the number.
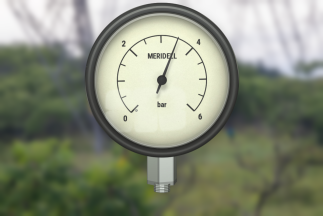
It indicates bar 3.5
